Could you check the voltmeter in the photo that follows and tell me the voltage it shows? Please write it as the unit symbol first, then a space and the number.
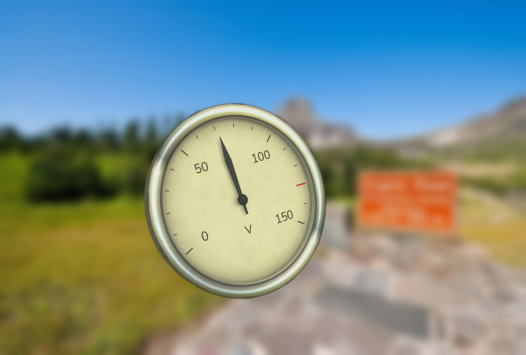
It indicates V 70
